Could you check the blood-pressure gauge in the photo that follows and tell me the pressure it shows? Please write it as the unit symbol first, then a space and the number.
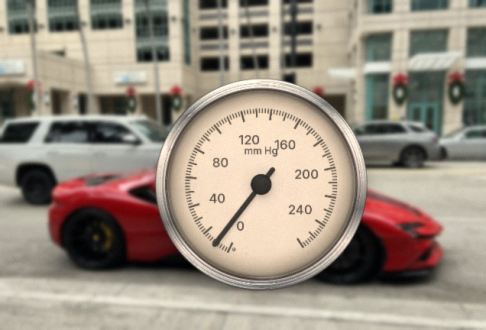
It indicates mmHg 10
